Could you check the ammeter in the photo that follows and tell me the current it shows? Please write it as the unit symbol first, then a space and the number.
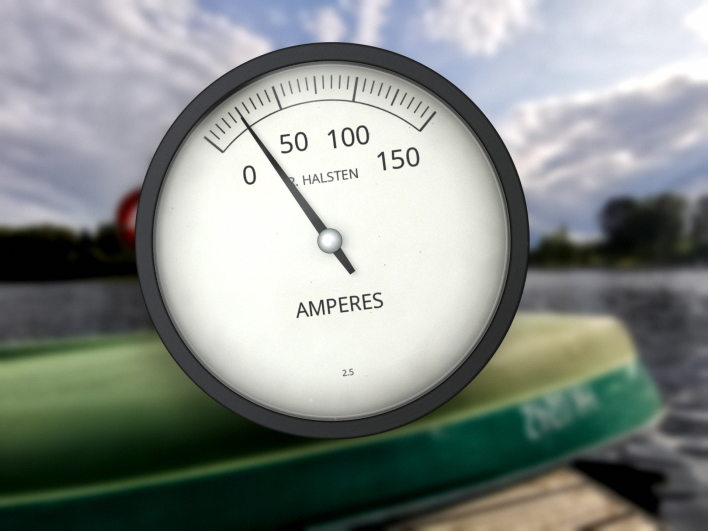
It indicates A 25
